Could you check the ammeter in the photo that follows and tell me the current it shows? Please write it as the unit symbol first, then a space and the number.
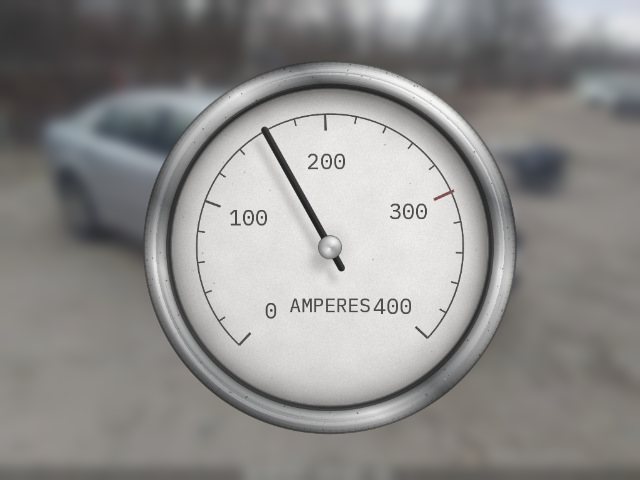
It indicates A 160
